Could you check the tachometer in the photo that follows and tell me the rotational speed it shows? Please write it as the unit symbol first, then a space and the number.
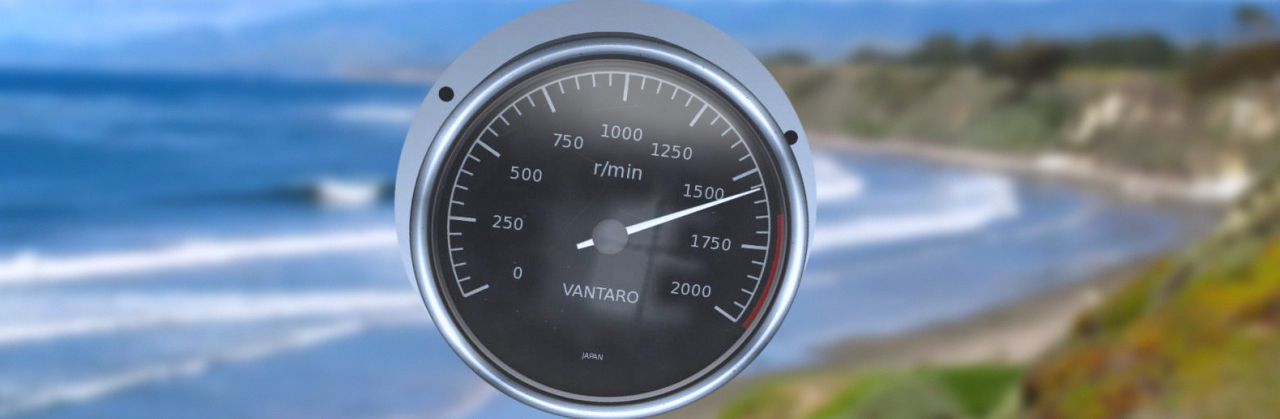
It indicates rpm 1550
